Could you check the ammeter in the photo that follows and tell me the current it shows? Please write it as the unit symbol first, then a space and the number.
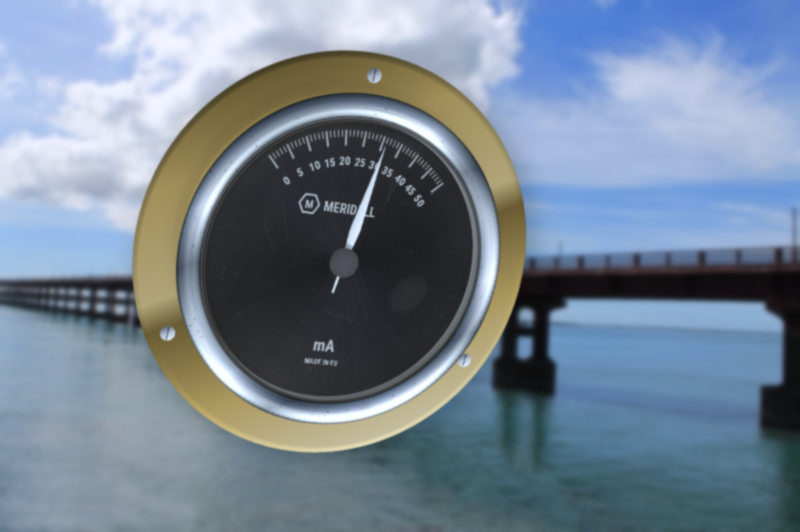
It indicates mA 30
